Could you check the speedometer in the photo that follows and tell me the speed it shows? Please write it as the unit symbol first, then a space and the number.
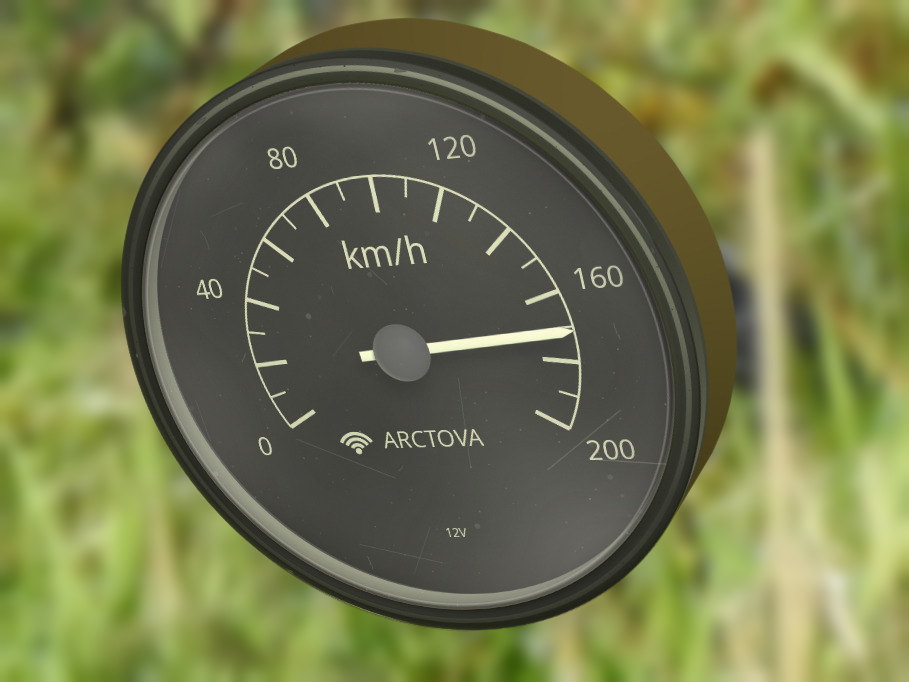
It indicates km/h 170
